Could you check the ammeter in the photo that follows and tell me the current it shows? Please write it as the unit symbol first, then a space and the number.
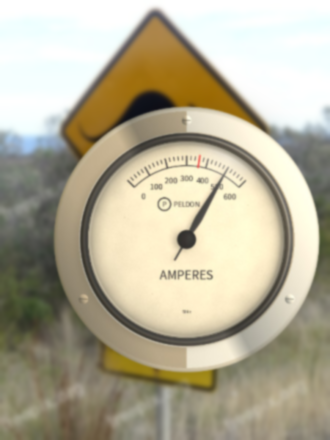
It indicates A 500
